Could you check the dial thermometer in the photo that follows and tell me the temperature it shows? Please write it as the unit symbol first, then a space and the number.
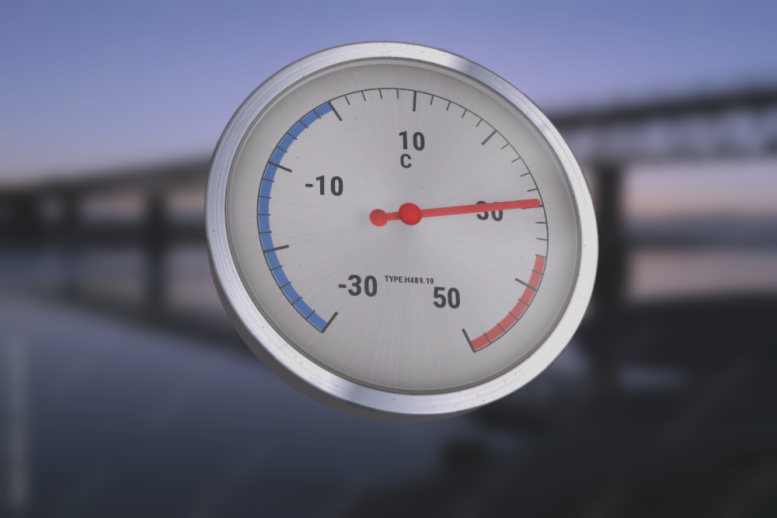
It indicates °C 30
